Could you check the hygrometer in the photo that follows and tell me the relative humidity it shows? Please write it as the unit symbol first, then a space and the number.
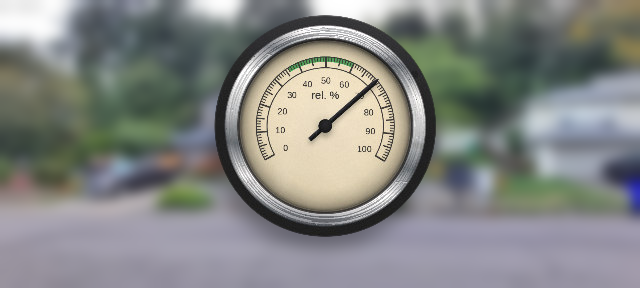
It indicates % 70
